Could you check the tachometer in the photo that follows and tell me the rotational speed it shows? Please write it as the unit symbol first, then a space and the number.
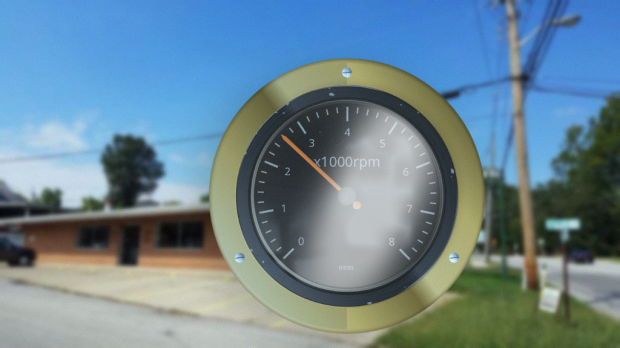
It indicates rpm 2600
